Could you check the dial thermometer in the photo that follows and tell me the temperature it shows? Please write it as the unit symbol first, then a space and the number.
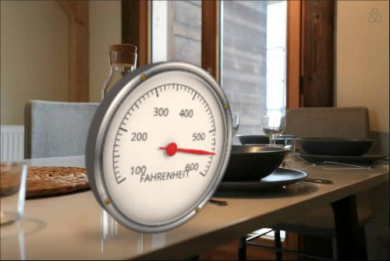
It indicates °F 550
